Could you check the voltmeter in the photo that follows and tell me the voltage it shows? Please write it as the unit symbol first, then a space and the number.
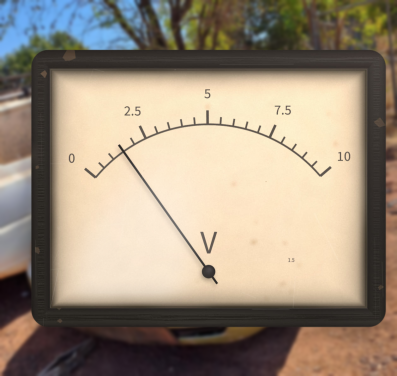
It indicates V 1.5
